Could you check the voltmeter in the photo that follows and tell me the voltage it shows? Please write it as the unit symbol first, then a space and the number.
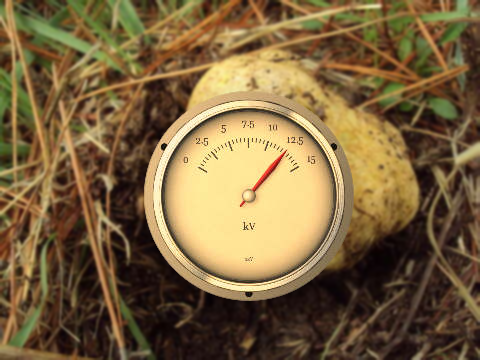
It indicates kV 12.5
